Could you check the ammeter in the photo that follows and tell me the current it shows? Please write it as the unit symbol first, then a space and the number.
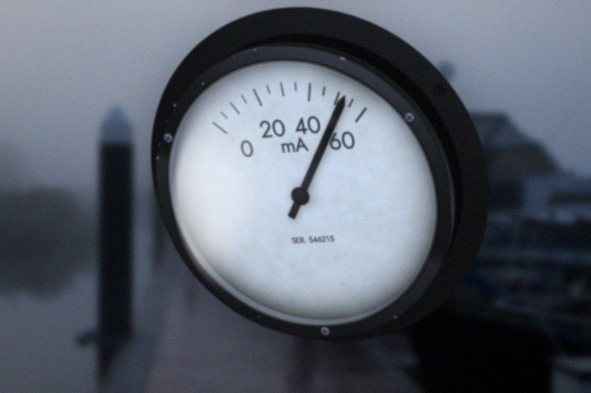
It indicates mA 52.5
